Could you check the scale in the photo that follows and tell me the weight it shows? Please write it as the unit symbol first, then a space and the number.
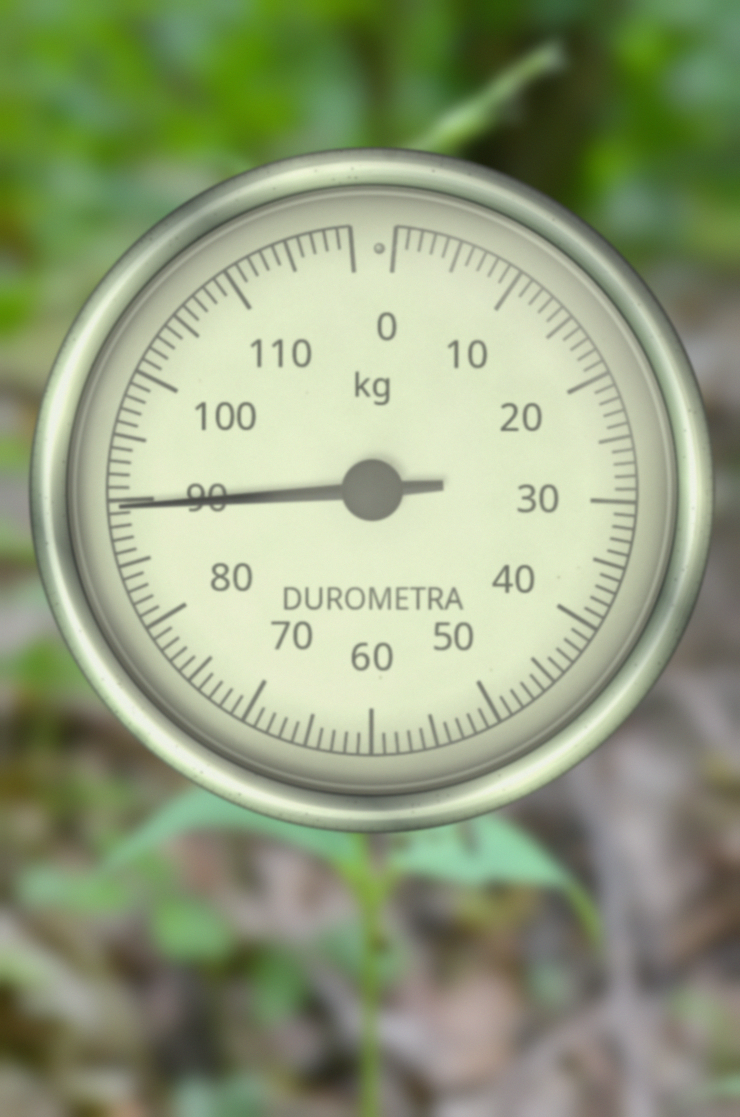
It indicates kg 89.5
